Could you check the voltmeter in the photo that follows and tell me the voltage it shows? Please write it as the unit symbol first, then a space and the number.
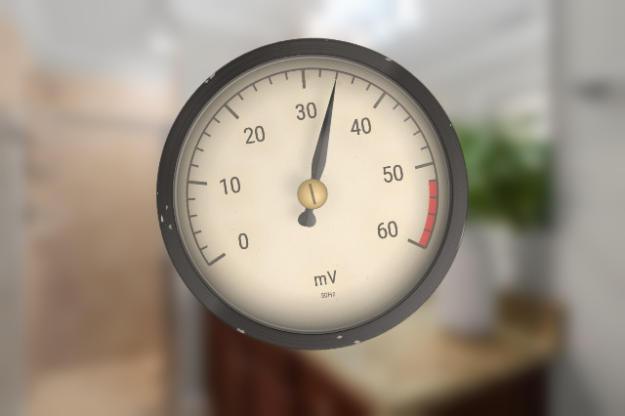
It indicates mV 34
